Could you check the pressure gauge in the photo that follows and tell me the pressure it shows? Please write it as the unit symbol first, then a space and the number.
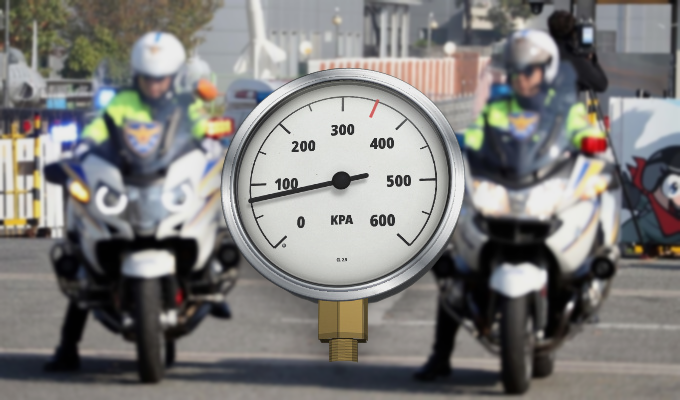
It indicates kPa 75
